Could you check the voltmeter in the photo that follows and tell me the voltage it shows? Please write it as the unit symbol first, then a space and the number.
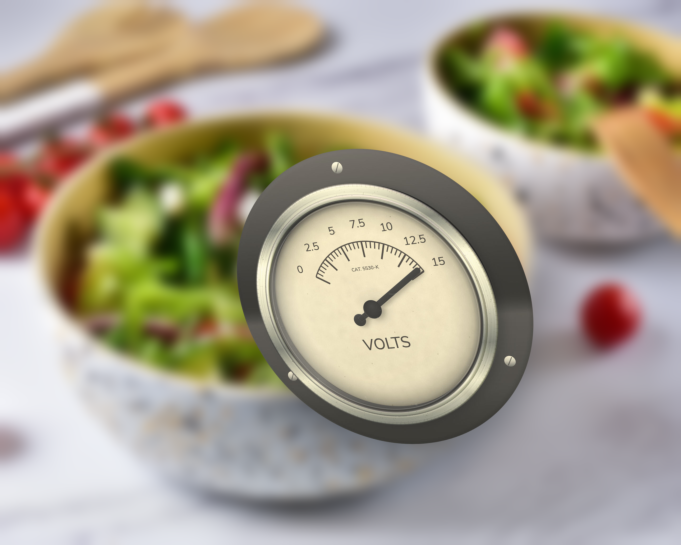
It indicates V 14.5
